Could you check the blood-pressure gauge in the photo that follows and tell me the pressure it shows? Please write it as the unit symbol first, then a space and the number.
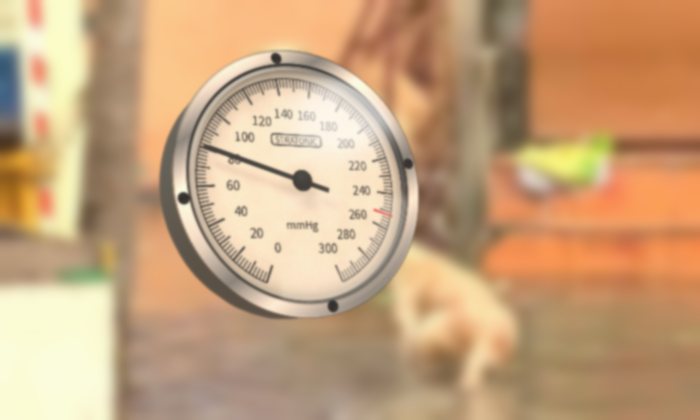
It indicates mmHg 80
